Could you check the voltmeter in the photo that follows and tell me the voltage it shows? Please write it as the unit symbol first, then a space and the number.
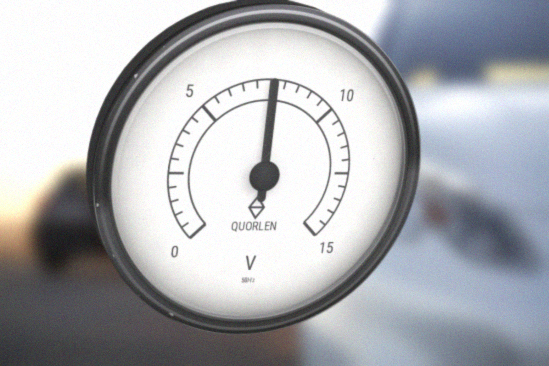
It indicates V 7.5
